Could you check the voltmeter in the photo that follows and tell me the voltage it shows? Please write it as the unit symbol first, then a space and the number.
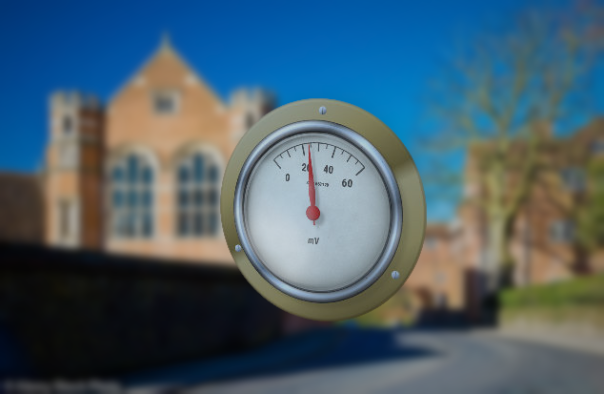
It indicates mV 25
